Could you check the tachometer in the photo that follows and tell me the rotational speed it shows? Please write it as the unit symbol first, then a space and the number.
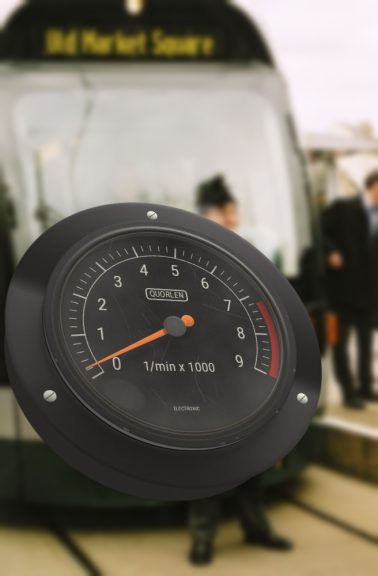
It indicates rpm 200
